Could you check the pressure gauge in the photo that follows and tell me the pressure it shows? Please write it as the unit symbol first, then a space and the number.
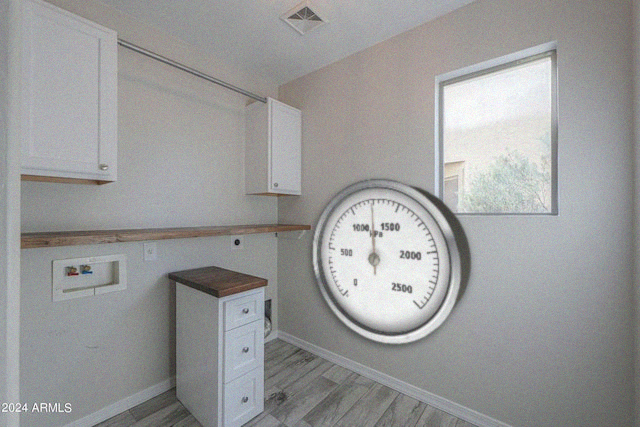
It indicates kPa 1250
